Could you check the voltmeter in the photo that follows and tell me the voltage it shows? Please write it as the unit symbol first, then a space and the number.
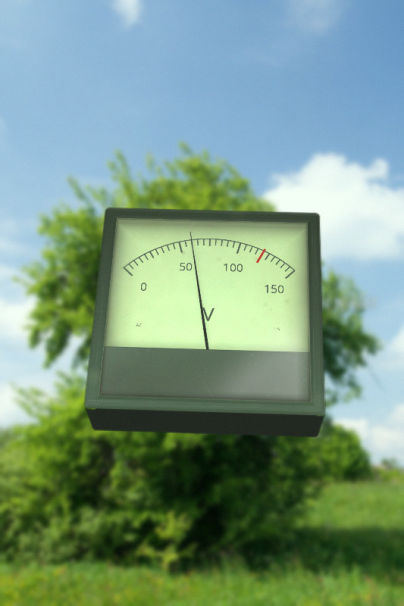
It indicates V 60
